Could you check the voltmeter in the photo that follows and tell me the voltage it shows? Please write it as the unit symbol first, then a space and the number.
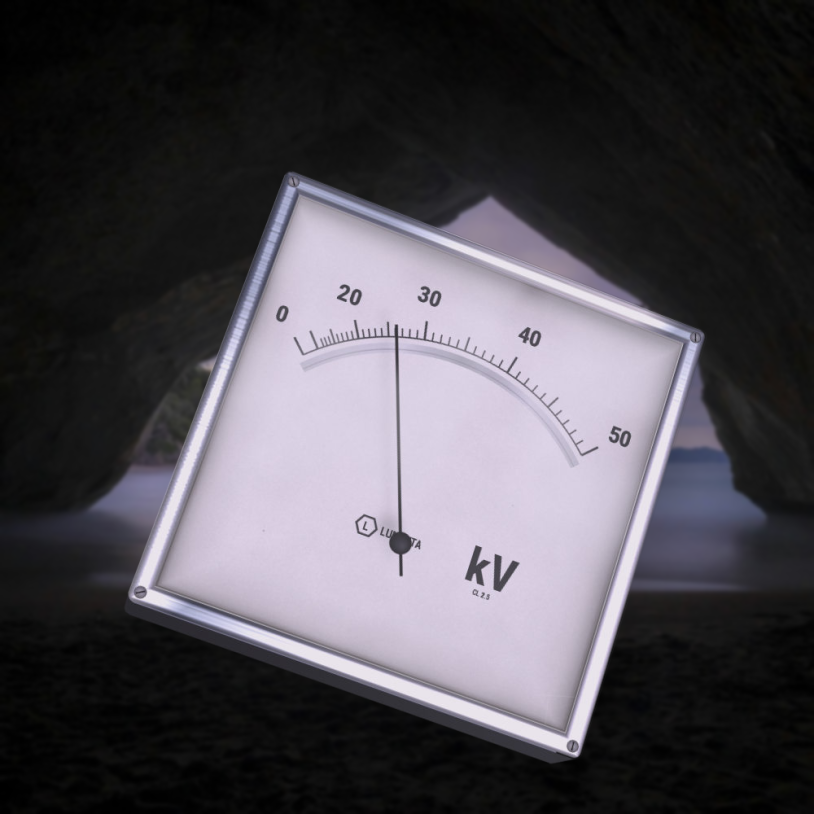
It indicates kV 26
